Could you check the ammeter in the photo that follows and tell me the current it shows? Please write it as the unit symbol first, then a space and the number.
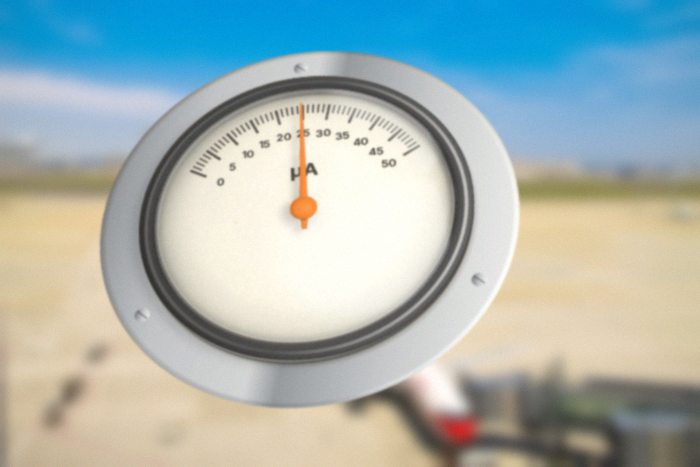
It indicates µA 25
